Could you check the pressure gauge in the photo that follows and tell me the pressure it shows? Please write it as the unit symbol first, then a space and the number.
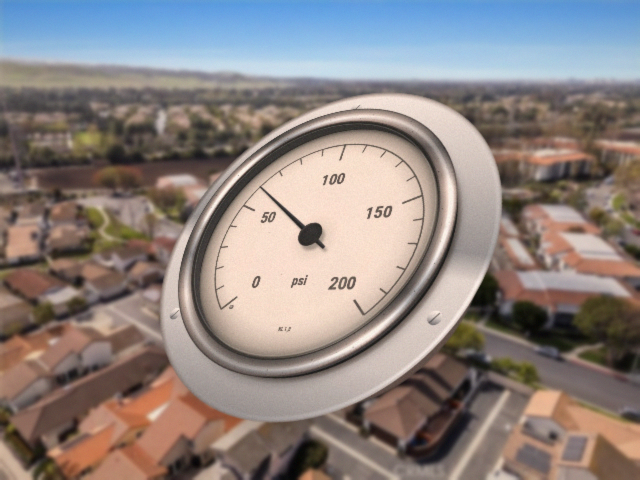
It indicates psi 60
